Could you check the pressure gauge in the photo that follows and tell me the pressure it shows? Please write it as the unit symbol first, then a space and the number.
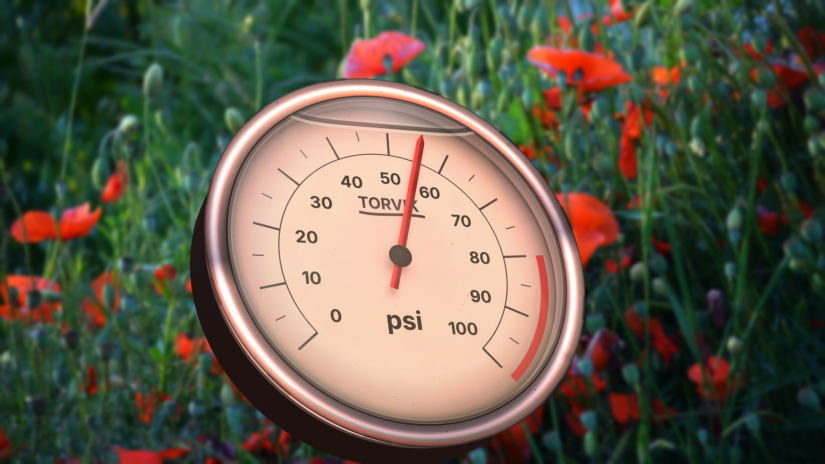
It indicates psi 55
